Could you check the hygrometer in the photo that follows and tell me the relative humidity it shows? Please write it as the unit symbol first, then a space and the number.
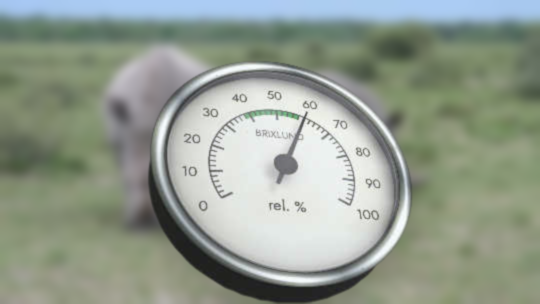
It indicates % 60
